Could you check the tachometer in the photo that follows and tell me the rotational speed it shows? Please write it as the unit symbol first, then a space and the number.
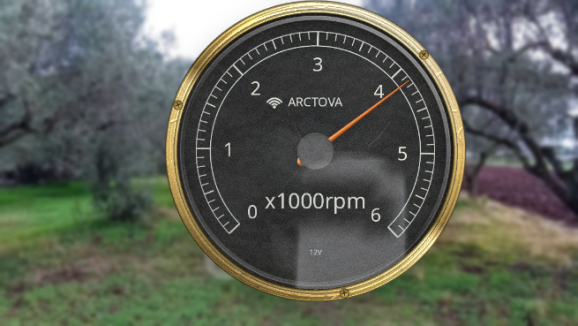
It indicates rpm 4150
